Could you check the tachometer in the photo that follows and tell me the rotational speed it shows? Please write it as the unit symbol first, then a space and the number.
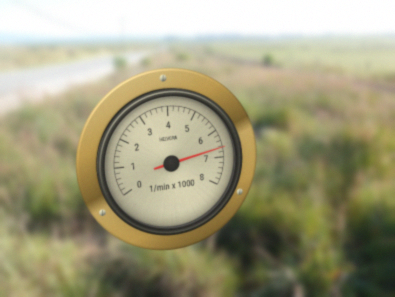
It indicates rpm 6600
